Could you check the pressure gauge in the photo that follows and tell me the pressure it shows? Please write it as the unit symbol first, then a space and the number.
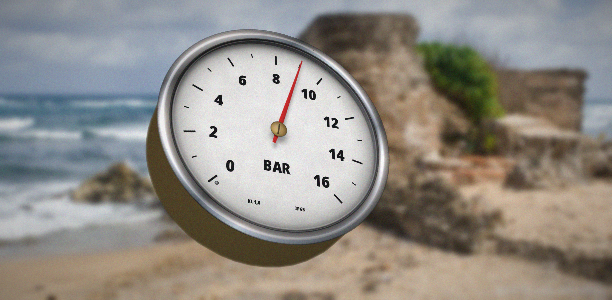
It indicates bar 9
